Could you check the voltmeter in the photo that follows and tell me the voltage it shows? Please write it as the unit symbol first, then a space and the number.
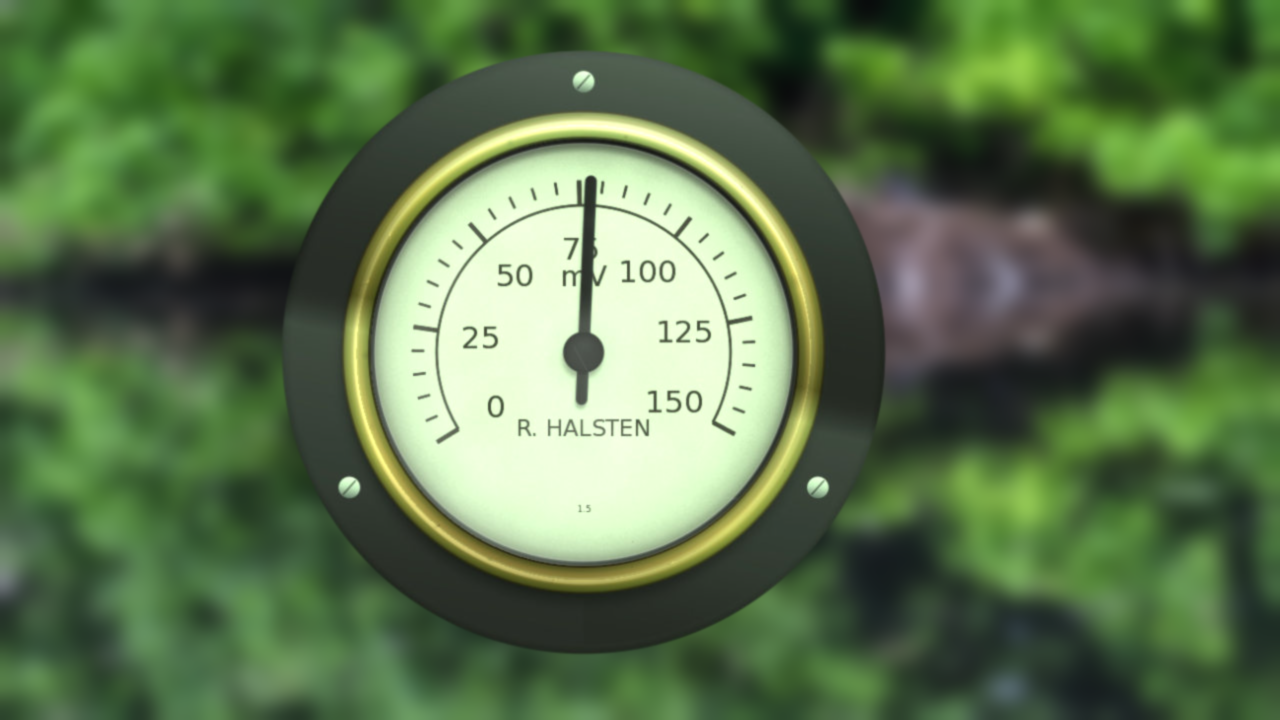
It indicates mV 77.5
